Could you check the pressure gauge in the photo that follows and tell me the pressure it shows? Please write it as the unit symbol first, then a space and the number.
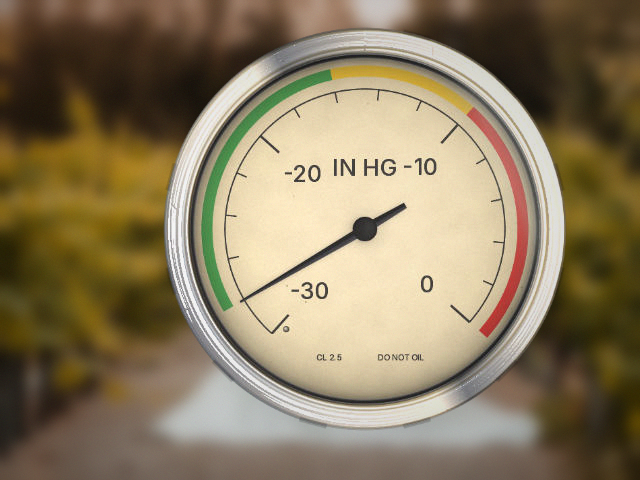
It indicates inHg -28
